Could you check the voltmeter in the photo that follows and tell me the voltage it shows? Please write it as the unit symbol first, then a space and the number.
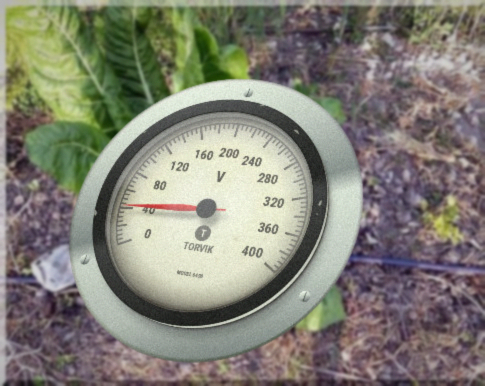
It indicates V 40
